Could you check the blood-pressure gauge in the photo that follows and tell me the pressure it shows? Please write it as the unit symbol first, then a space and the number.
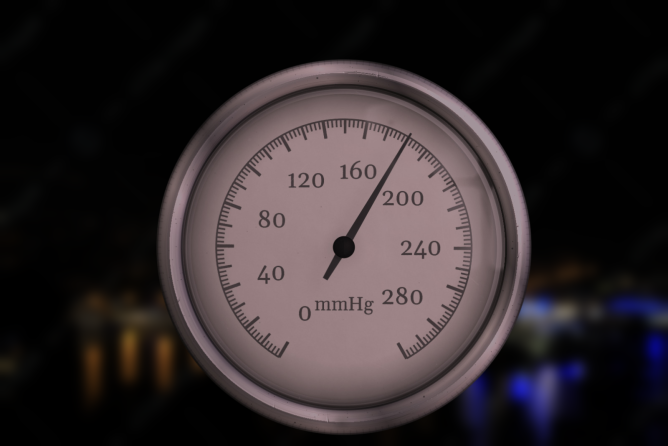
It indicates mmHg 180
